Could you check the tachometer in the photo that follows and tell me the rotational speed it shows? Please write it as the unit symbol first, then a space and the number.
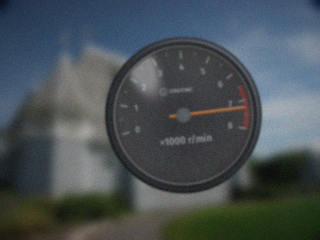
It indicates rpm 7250
